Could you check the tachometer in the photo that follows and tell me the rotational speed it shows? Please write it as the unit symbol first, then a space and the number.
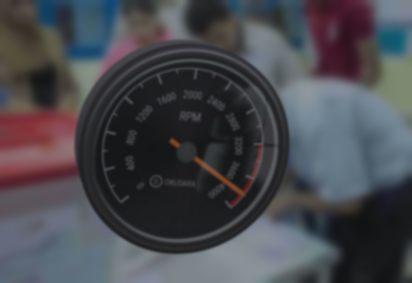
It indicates rpm 3800
